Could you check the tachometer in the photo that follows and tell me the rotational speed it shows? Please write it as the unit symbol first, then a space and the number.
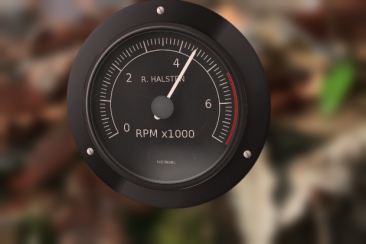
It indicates rpm 4400
